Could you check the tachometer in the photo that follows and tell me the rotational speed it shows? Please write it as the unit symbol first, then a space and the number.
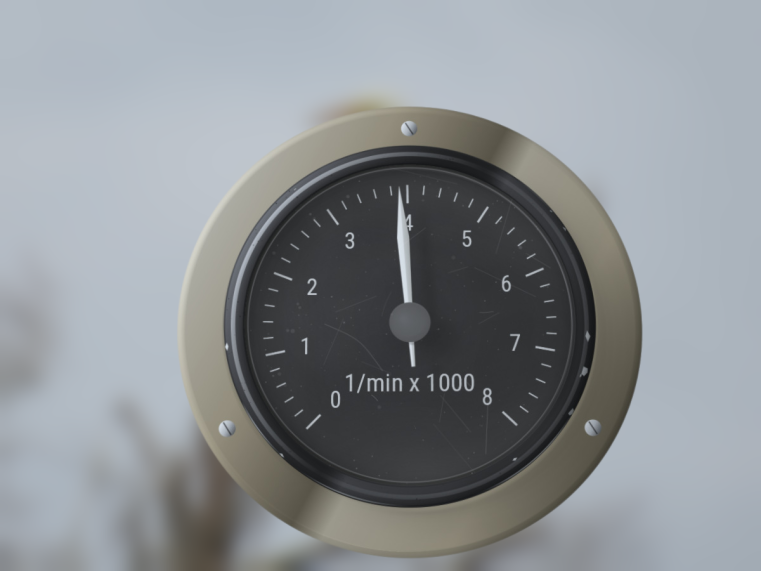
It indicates rpm 3900
